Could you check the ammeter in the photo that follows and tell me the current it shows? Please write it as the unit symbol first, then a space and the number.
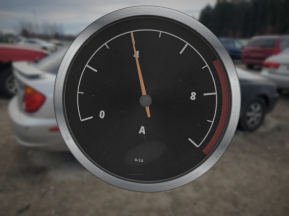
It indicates A 4
